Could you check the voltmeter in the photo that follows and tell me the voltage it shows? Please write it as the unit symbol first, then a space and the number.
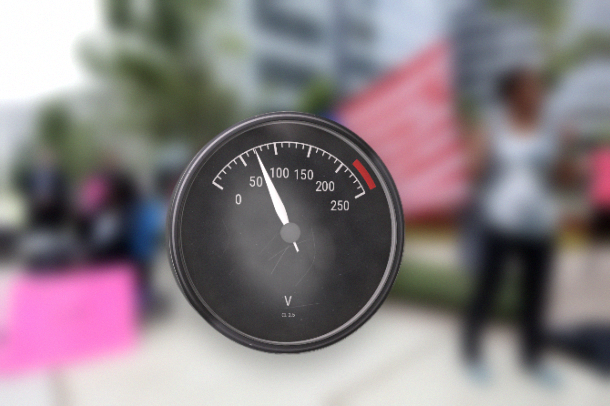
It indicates V 70
